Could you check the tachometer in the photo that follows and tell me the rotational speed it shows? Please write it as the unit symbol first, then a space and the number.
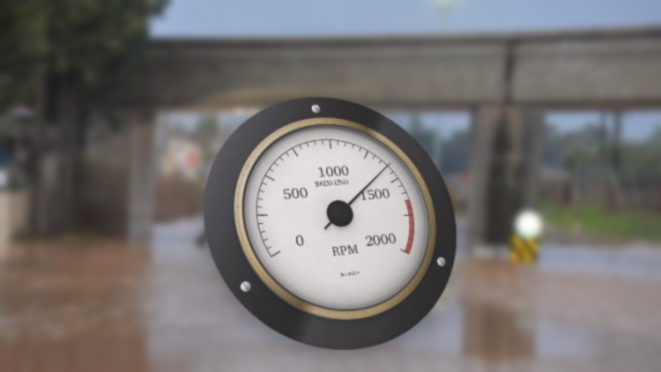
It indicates rpm 1400
